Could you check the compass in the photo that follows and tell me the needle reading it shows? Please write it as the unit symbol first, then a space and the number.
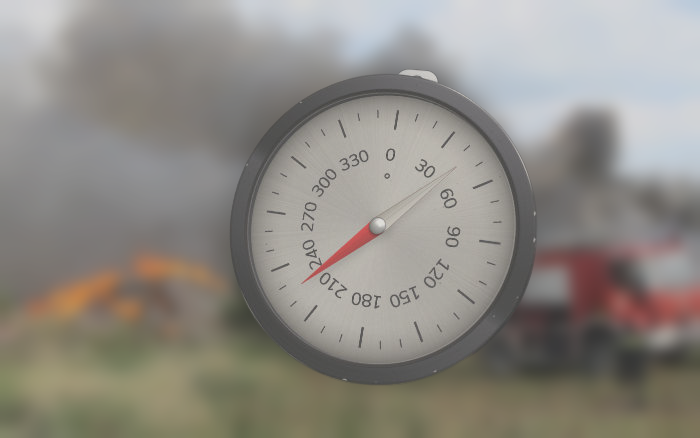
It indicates ° 225
